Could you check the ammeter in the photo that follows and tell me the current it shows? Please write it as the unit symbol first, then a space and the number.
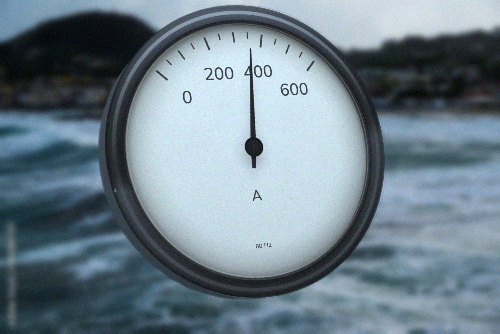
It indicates A 350
